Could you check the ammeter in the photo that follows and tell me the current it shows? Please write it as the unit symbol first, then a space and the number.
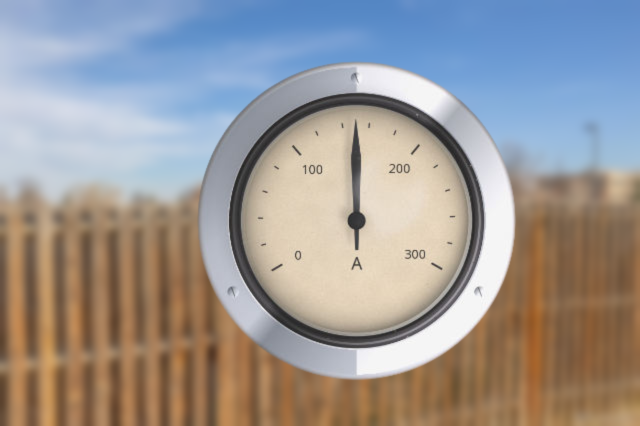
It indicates A 150
